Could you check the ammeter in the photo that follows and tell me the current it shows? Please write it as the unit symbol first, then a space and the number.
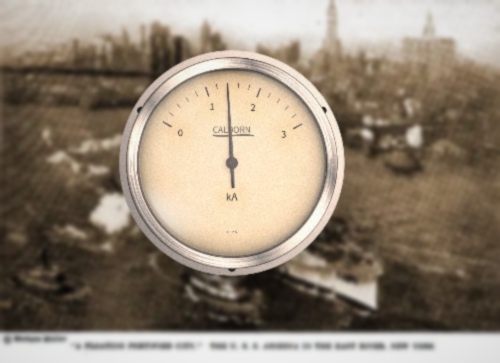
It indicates kA 1.4
